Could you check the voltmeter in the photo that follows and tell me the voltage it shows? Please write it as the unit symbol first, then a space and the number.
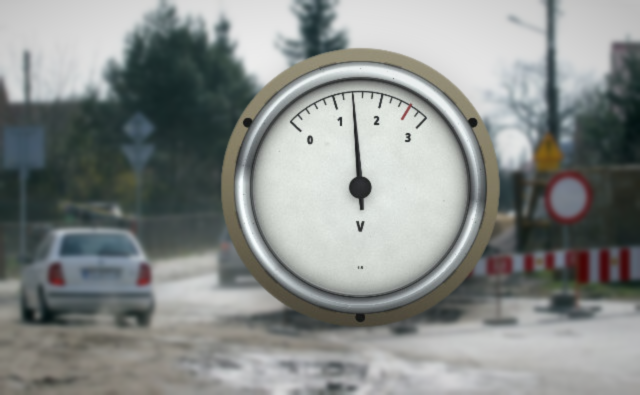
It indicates V 1.4
